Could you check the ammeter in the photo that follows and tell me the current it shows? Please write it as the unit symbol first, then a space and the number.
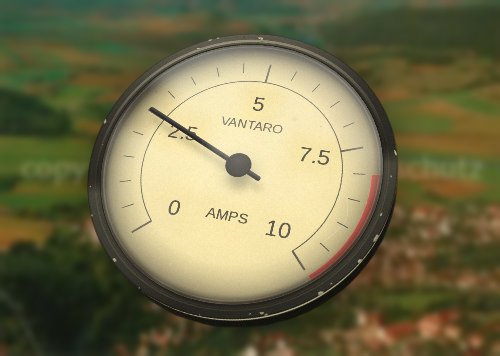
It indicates A 2.5
